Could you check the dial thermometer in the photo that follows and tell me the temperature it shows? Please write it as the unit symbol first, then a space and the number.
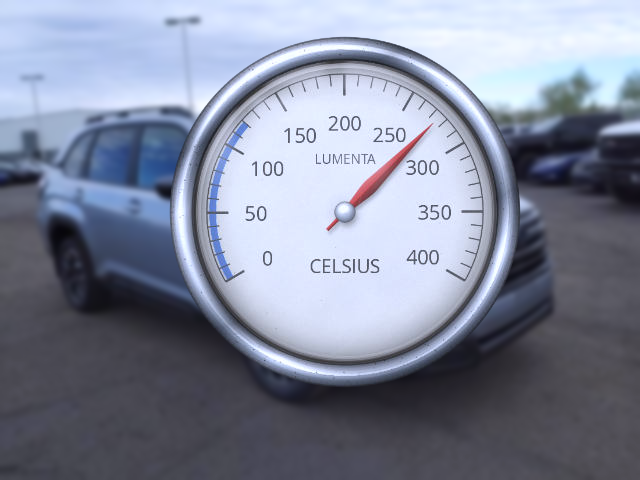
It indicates °C 275
